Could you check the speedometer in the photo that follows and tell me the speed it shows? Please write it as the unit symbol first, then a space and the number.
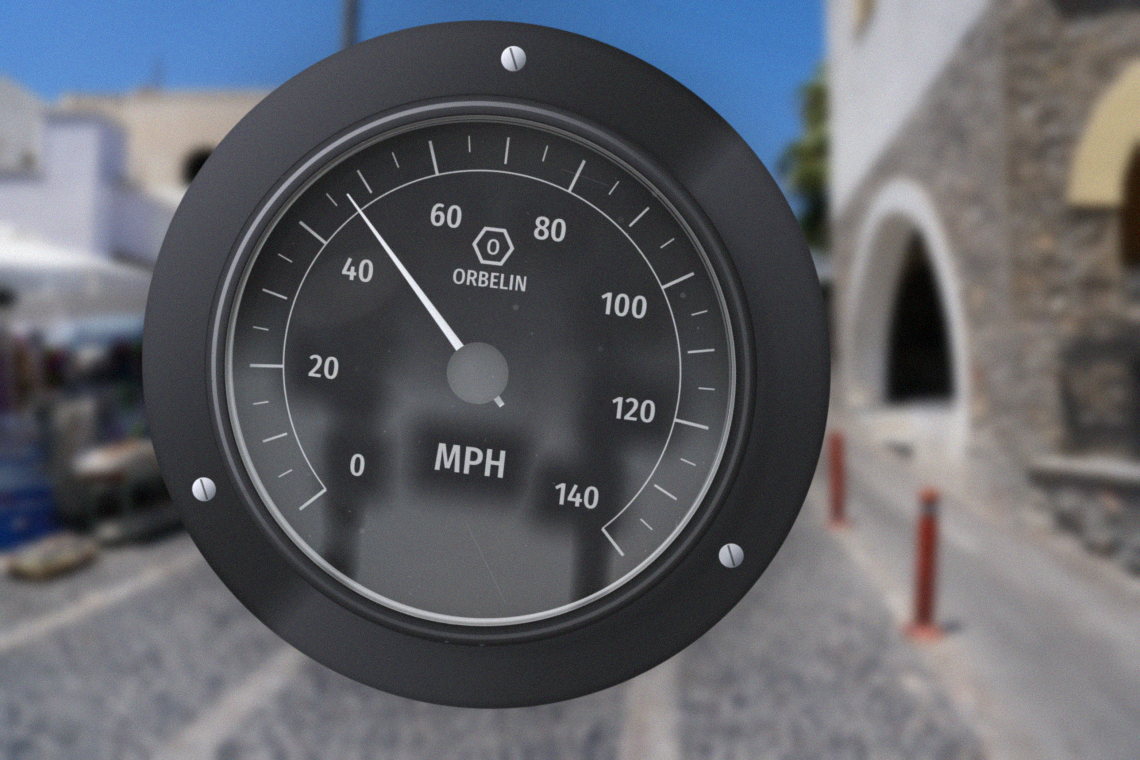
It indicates mph 47.5
